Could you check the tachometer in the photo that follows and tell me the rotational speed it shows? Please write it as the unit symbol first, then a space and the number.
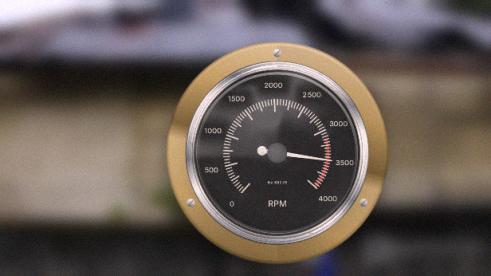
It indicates rpm 3500
